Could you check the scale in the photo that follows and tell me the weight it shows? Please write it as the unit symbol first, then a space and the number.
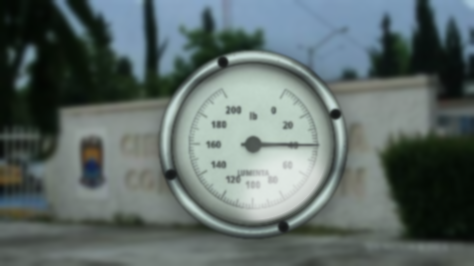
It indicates lb 40
